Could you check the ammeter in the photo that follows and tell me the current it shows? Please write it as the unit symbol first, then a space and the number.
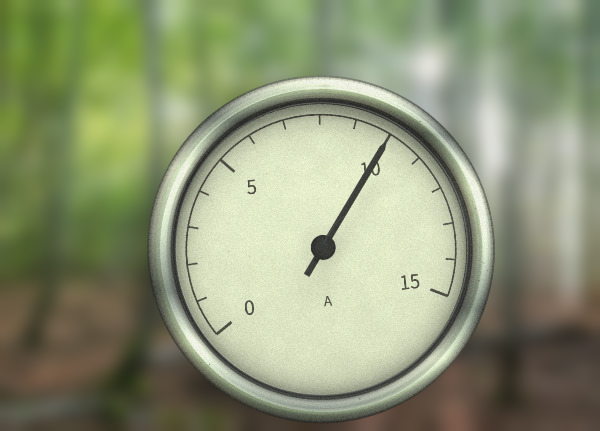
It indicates A 10
